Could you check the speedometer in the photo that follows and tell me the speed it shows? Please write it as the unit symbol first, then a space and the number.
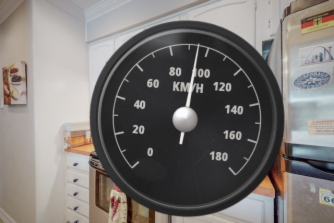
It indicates km/h 95
